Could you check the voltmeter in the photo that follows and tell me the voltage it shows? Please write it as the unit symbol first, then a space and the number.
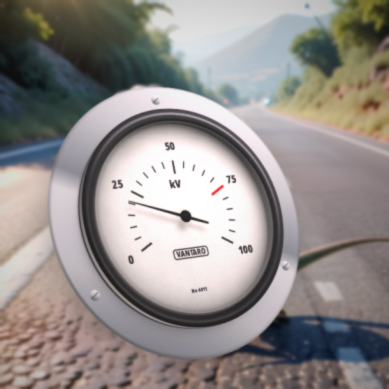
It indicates kV 20
